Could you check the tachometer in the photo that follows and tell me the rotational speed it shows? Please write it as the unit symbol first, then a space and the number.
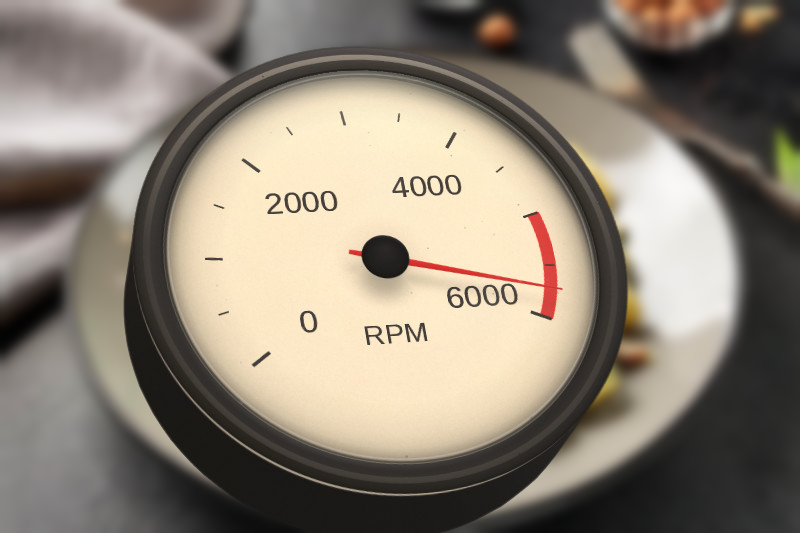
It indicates rpm 5750
